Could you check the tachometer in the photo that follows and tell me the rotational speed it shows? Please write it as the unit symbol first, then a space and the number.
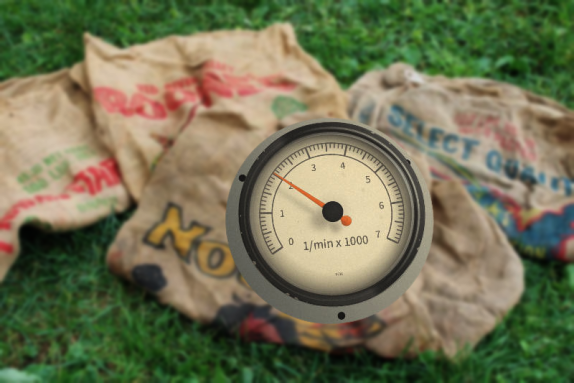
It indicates rpm 2000
